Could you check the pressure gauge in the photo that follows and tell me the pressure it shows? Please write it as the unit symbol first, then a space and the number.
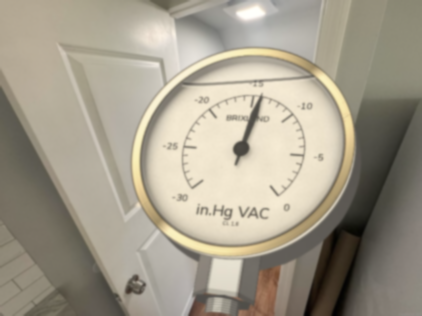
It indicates inHg -14
